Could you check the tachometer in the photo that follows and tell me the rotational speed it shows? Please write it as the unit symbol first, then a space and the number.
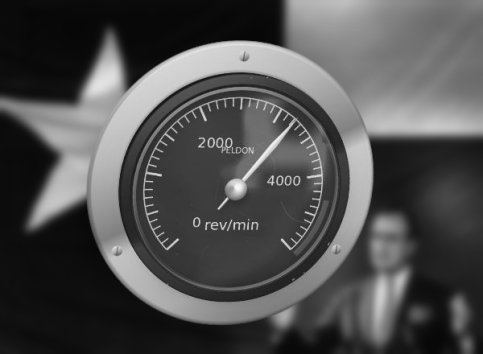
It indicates rpm 3200
